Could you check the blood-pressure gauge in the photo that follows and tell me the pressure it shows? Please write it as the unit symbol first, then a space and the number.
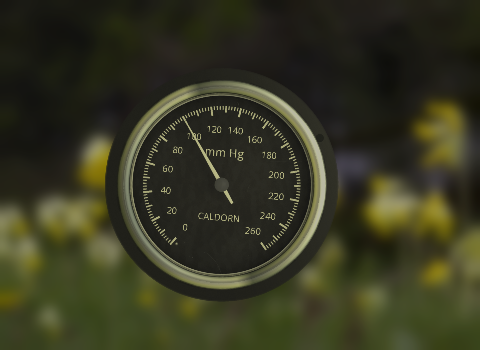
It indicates mmHg 100
